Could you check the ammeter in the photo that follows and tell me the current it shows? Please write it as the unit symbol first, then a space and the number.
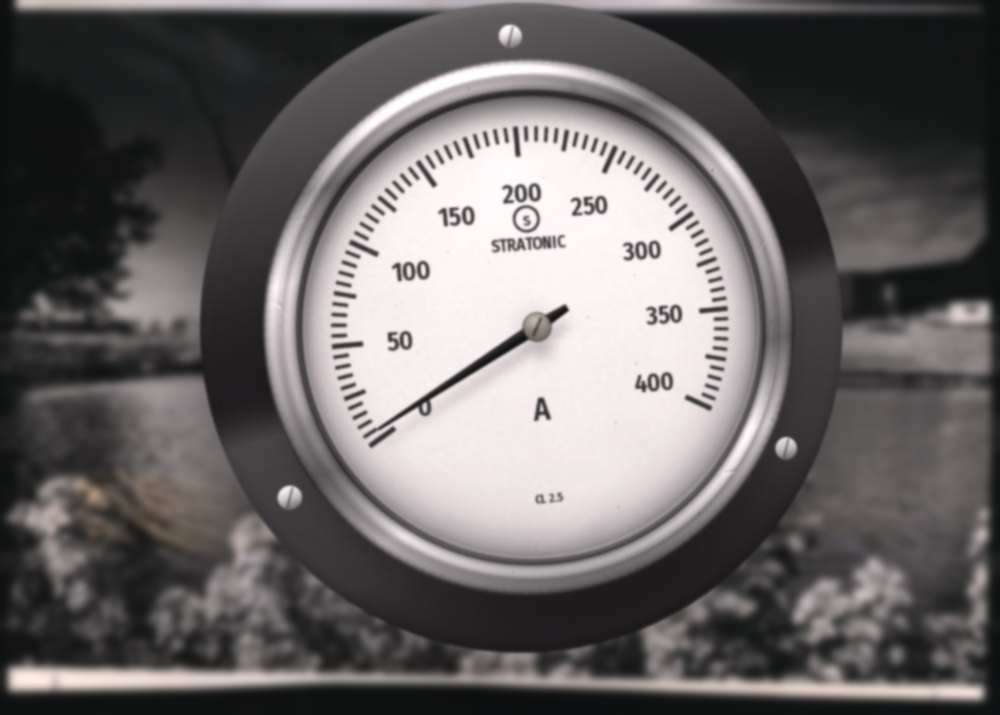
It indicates A 5
